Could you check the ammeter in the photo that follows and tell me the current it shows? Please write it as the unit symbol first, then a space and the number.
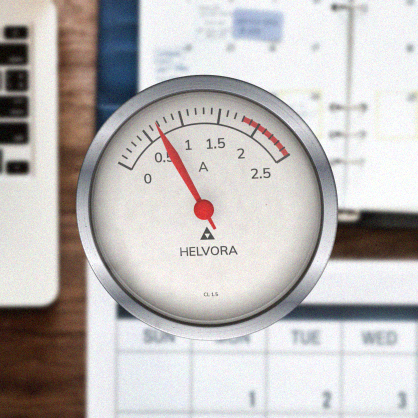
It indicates A 0.7
